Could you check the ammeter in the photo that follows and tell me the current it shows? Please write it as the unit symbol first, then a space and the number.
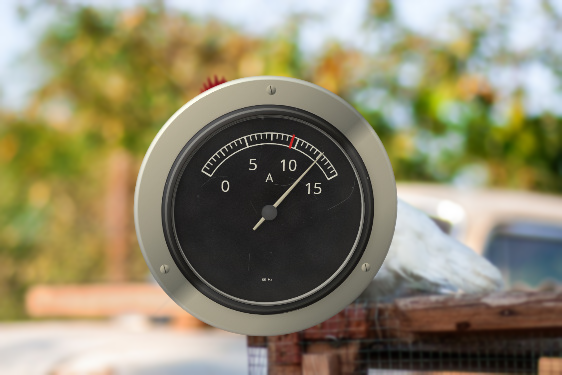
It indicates A 12.5
